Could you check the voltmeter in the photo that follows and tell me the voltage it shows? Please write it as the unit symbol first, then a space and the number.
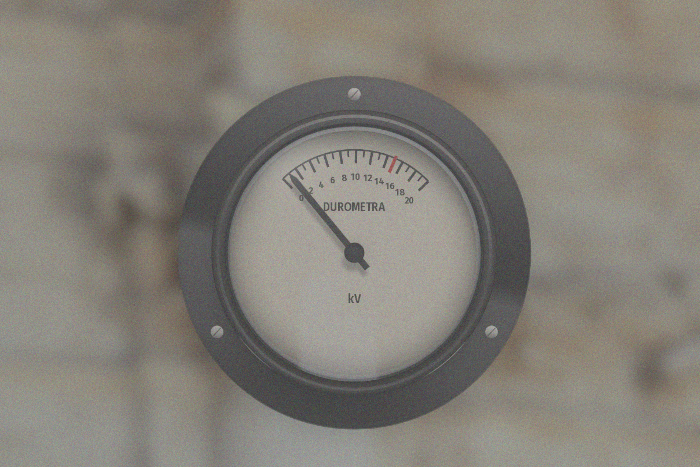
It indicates kV 1
